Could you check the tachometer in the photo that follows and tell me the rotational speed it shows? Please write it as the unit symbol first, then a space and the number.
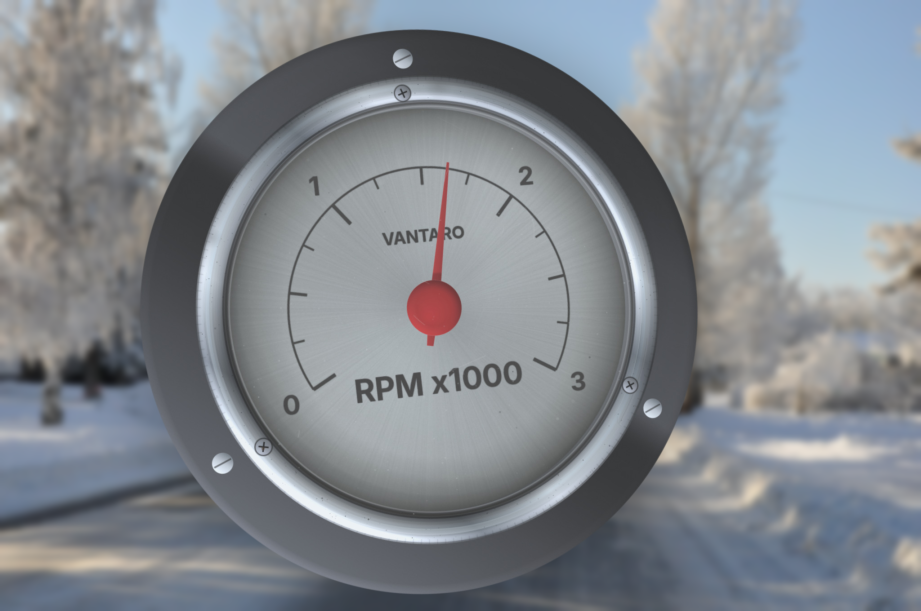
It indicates rpm 1625
